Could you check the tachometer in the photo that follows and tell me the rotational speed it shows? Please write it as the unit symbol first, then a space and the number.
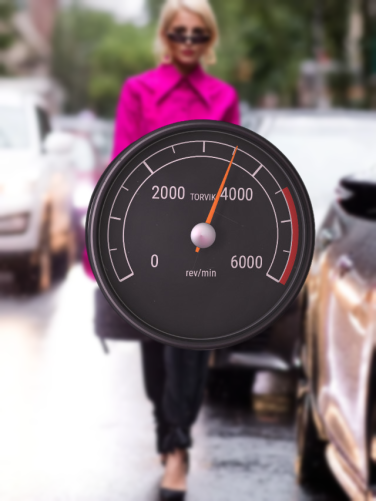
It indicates rpm 3500
